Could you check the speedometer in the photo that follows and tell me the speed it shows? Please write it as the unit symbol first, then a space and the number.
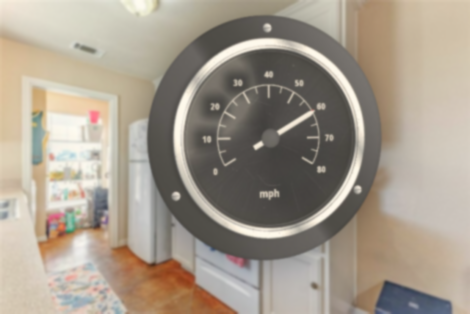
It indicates mph 60
